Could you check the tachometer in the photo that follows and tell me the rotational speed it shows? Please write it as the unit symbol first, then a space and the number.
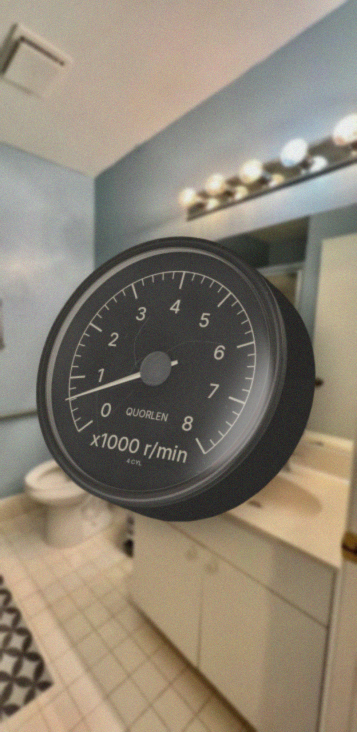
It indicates rpm 600
